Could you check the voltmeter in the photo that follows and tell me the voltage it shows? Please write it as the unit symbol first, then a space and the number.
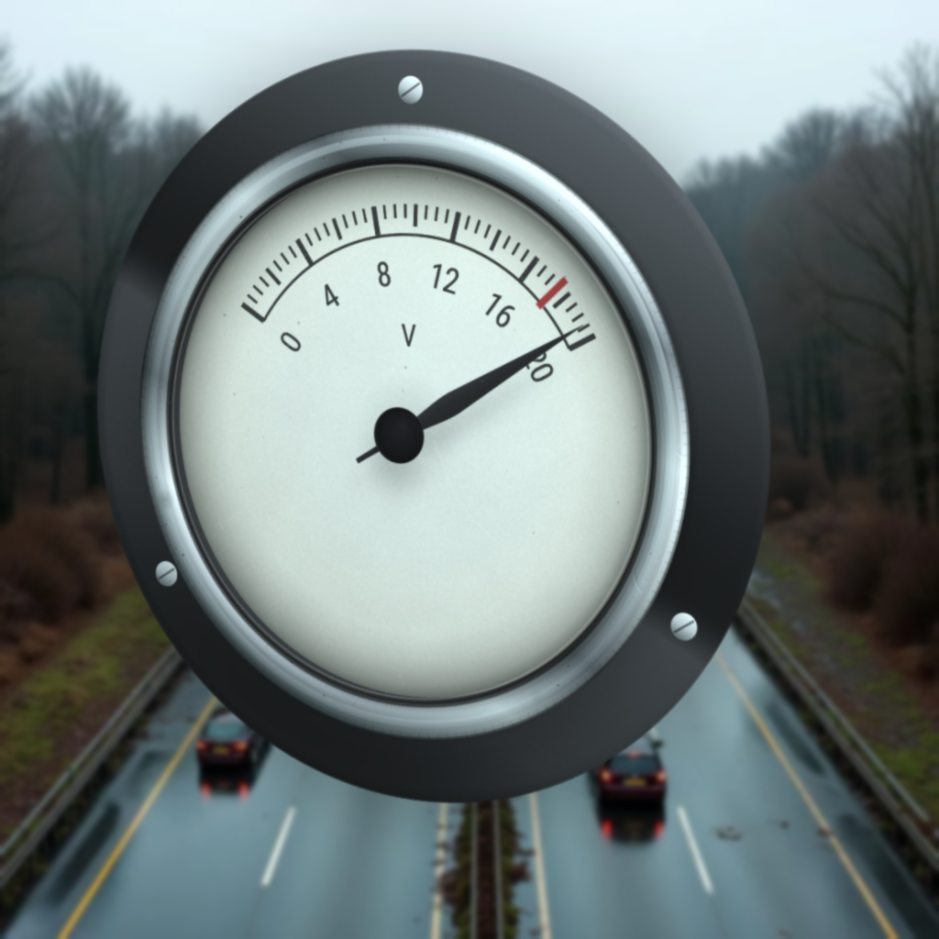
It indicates V 19.5
